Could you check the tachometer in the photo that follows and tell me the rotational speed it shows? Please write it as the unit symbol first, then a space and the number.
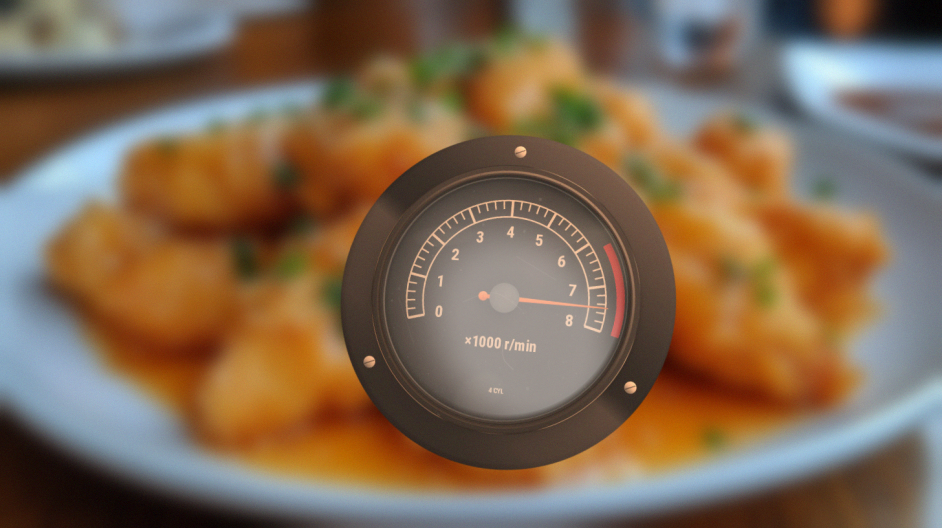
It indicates rpm 7500
